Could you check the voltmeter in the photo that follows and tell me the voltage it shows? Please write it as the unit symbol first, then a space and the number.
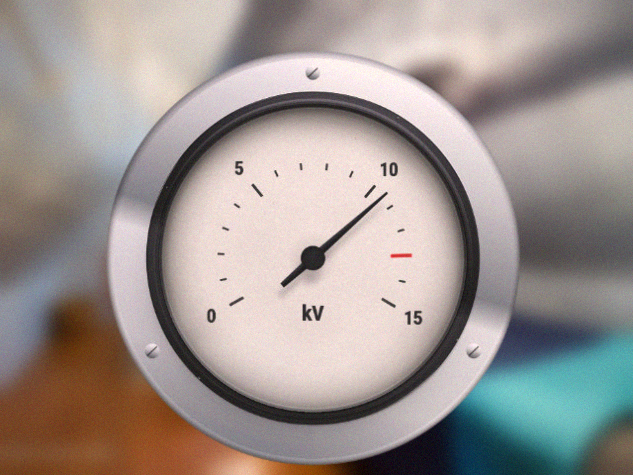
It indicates kV 10.5
